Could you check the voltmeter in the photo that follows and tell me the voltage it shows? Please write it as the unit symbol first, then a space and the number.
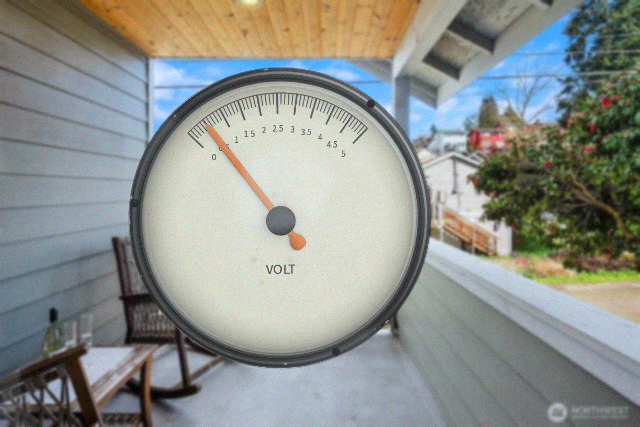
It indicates V 0.5
